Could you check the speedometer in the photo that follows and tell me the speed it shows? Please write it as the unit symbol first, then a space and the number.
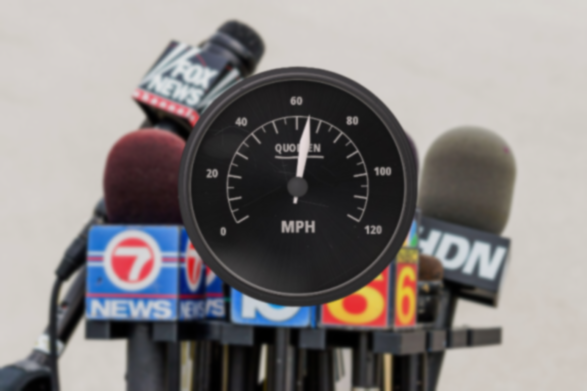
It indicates mph 65
